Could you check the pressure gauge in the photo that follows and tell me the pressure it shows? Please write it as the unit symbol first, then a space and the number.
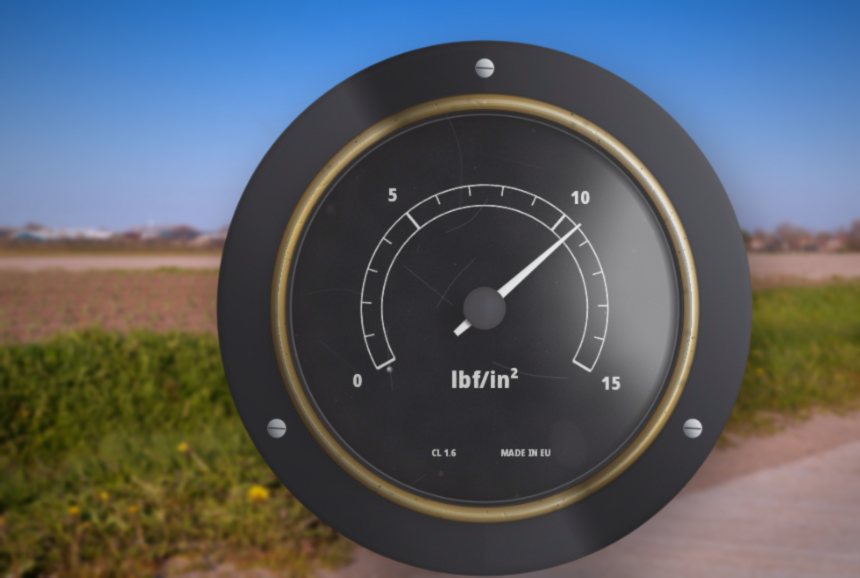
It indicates psi 10.5
